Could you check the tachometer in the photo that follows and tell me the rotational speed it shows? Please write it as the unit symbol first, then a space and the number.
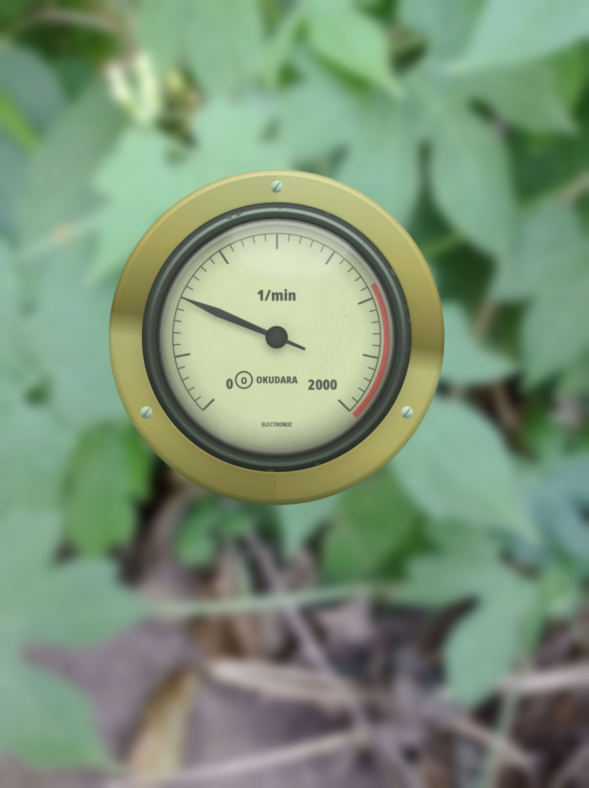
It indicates rpm 500
